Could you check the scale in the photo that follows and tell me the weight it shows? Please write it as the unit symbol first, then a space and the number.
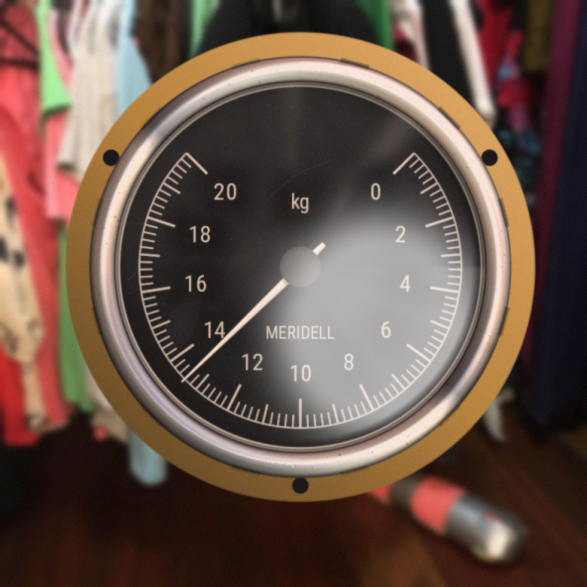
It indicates kg 13.4
